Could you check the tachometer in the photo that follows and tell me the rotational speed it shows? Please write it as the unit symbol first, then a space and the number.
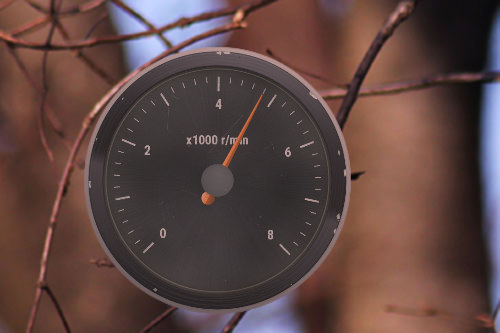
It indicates rpm 4800
